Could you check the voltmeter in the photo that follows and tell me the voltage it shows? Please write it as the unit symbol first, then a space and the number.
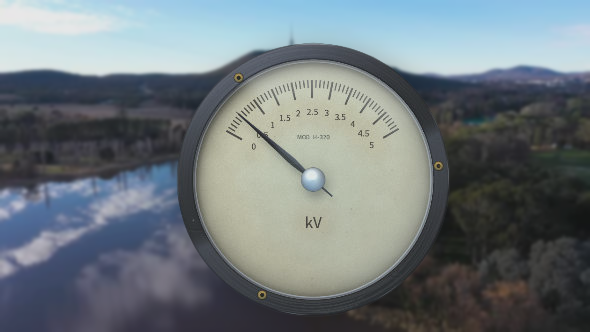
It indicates kV 0.5
